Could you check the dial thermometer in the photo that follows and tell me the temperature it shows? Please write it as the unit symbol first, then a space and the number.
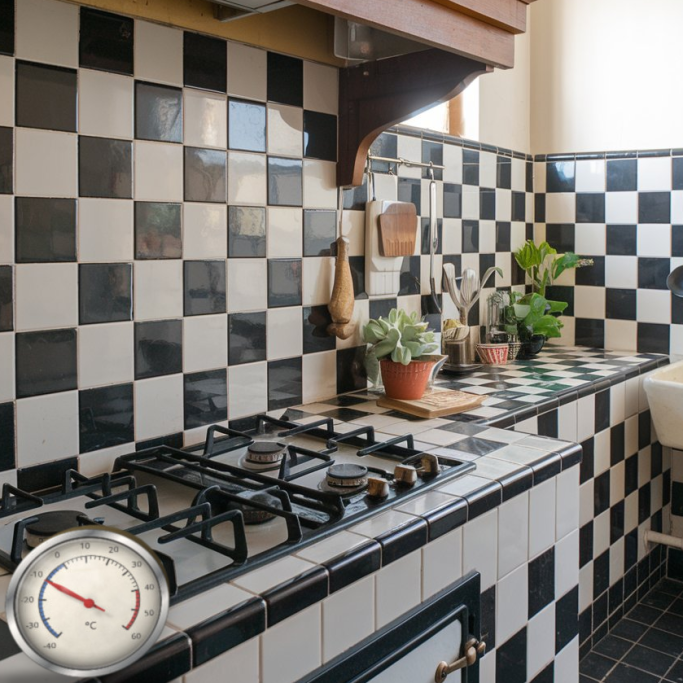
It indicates °C -10
